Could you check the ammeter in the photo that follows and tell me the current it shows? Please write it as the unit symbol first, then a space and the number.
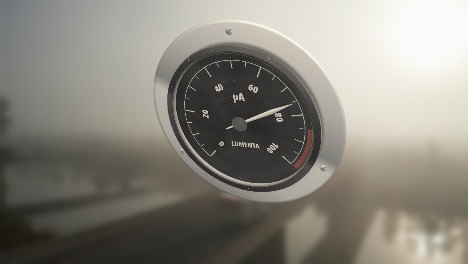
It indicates µA 75
